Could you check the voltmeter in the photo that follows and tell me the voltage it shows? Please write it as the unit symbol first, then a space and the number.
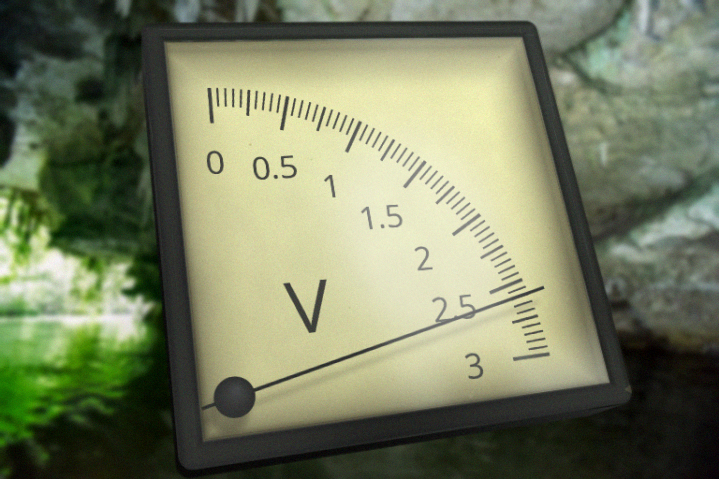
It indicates V 2.6
